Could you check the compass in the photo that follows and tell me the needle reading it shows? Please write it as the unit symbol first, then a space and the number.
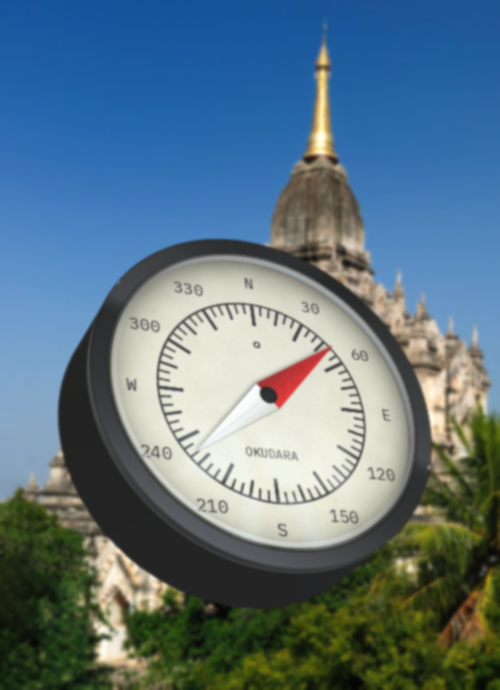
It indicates ° 50
